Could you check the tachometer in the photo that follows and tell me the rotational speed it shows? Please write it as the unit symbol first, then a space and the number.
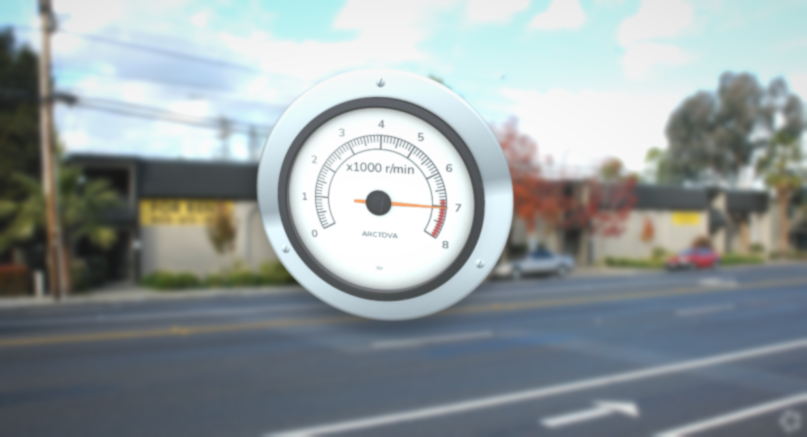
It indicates rpm 7000
